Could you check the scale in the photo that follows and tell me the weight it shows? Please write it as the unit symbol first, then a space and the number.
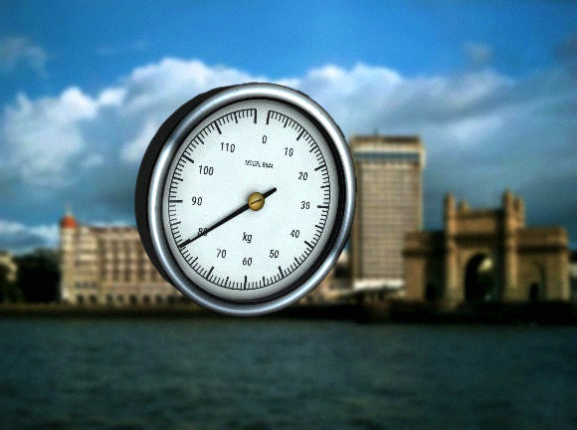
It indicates kg 80
